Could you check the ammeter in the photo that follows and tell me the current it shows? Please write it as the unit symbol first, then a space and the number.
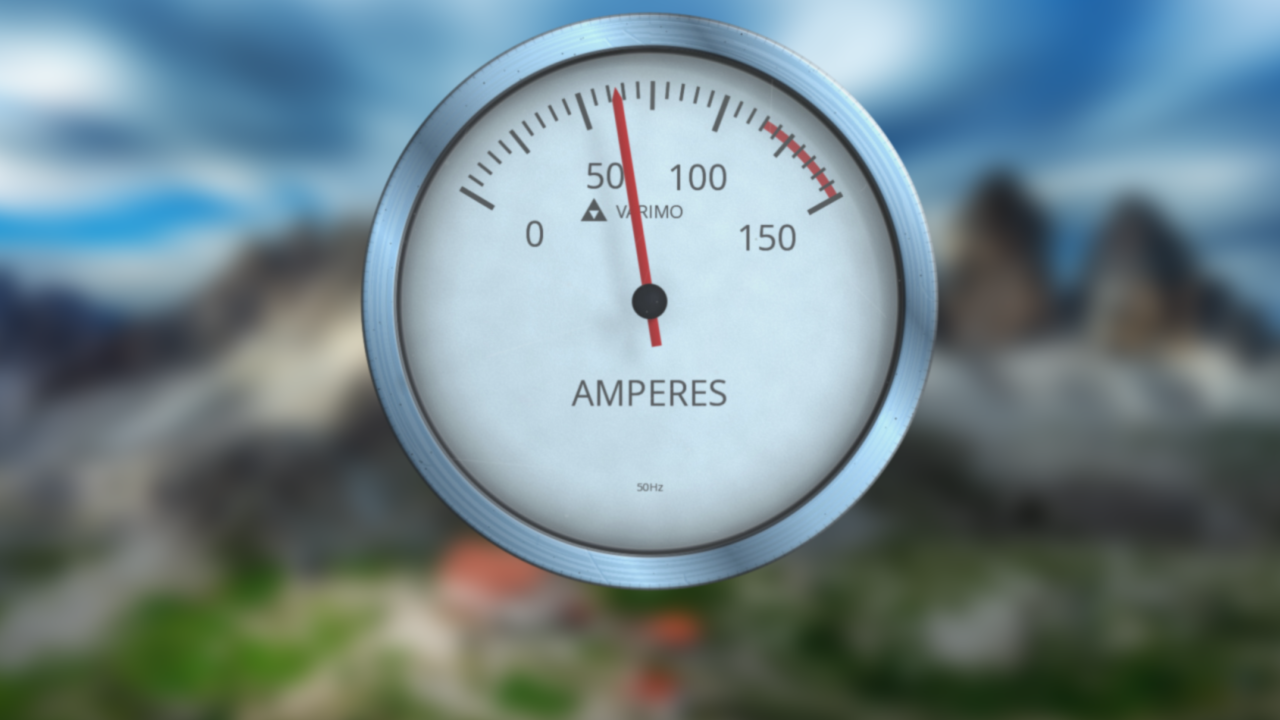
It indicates A 62.5
